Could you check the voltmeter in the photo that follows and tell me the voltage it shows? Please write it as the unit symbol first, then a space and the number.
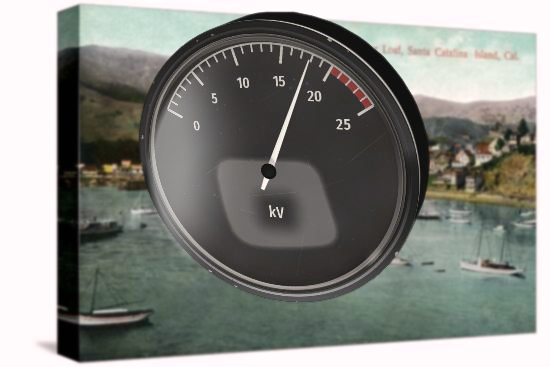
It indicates kV 18
